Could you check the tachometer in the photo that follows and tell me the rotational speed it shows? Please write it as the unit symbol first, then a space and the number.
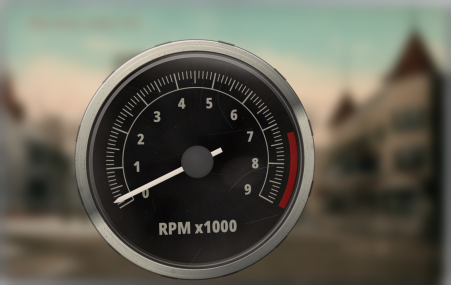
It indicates rpm 200
